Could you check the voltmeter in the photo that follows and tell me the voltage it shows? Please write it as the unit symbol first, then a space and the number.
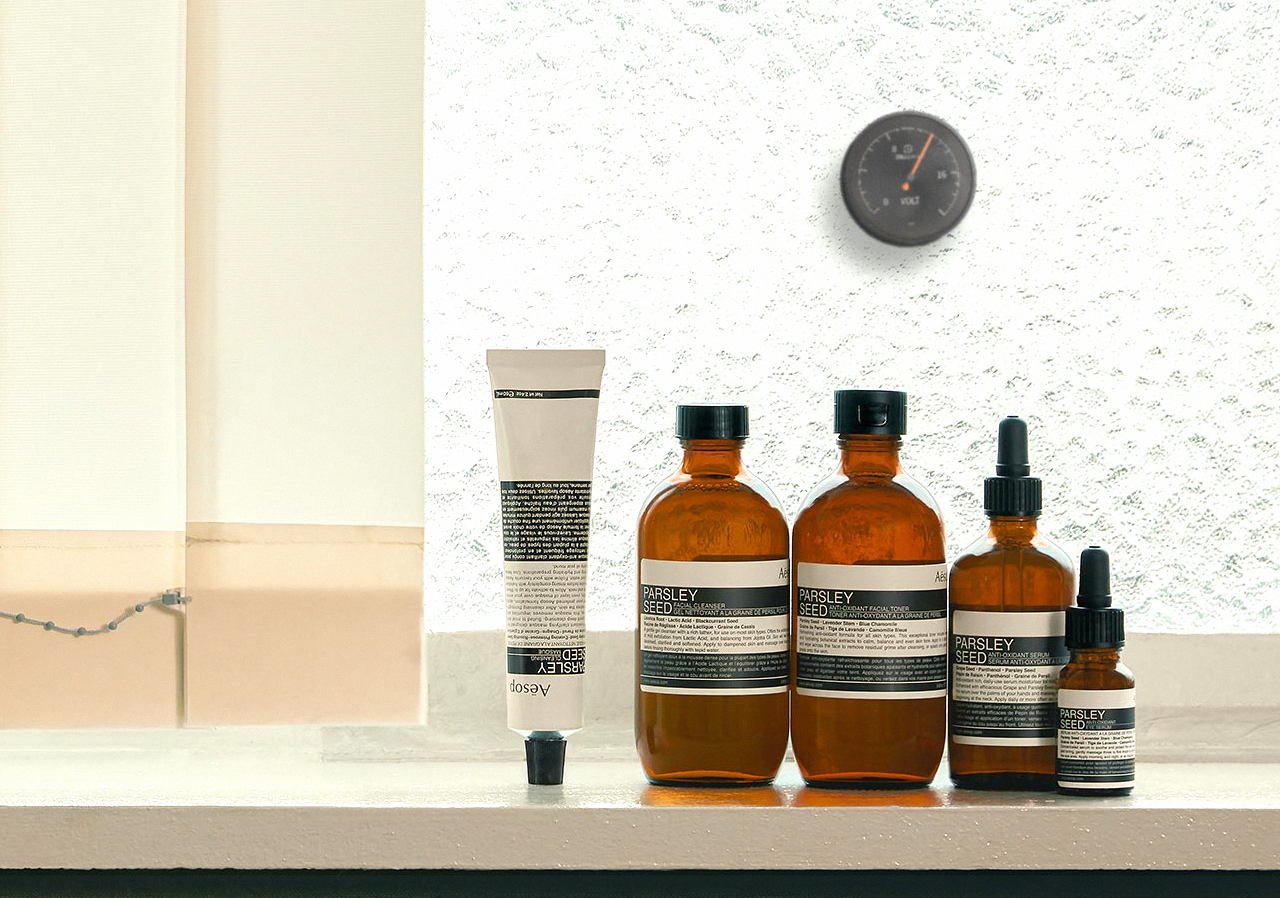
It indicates V 12
